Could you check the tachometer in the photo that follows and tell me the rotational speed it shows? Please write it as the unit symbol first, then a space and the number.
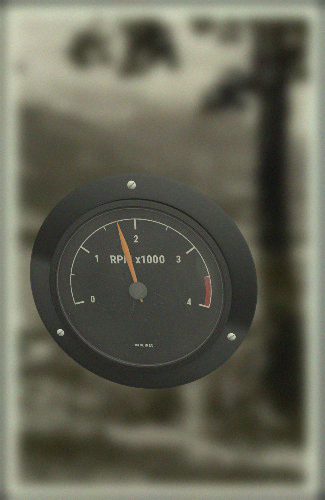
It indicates rpm 1750
